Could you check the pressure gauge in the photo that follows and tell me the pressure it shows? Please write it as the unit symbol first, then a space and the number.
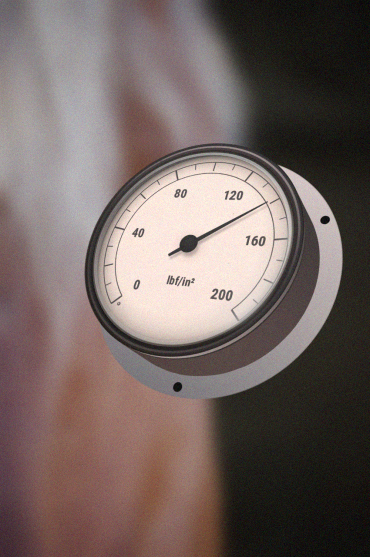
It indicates psi 140
